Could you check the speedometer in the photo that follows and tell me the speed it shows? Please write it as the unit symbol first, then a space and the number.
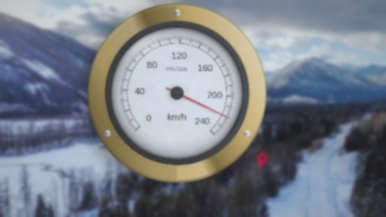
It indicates km/h 220
